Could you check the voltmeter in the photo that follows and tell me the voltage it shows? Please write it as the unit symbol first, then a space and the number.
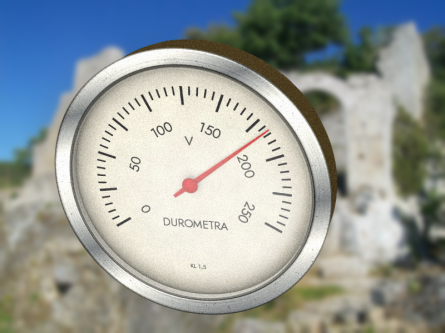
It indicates V 182.5
